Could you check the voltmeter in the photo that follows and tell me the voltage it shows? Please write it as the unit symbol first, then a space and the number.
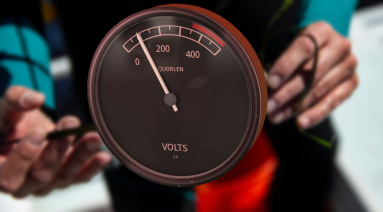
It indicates V 100
